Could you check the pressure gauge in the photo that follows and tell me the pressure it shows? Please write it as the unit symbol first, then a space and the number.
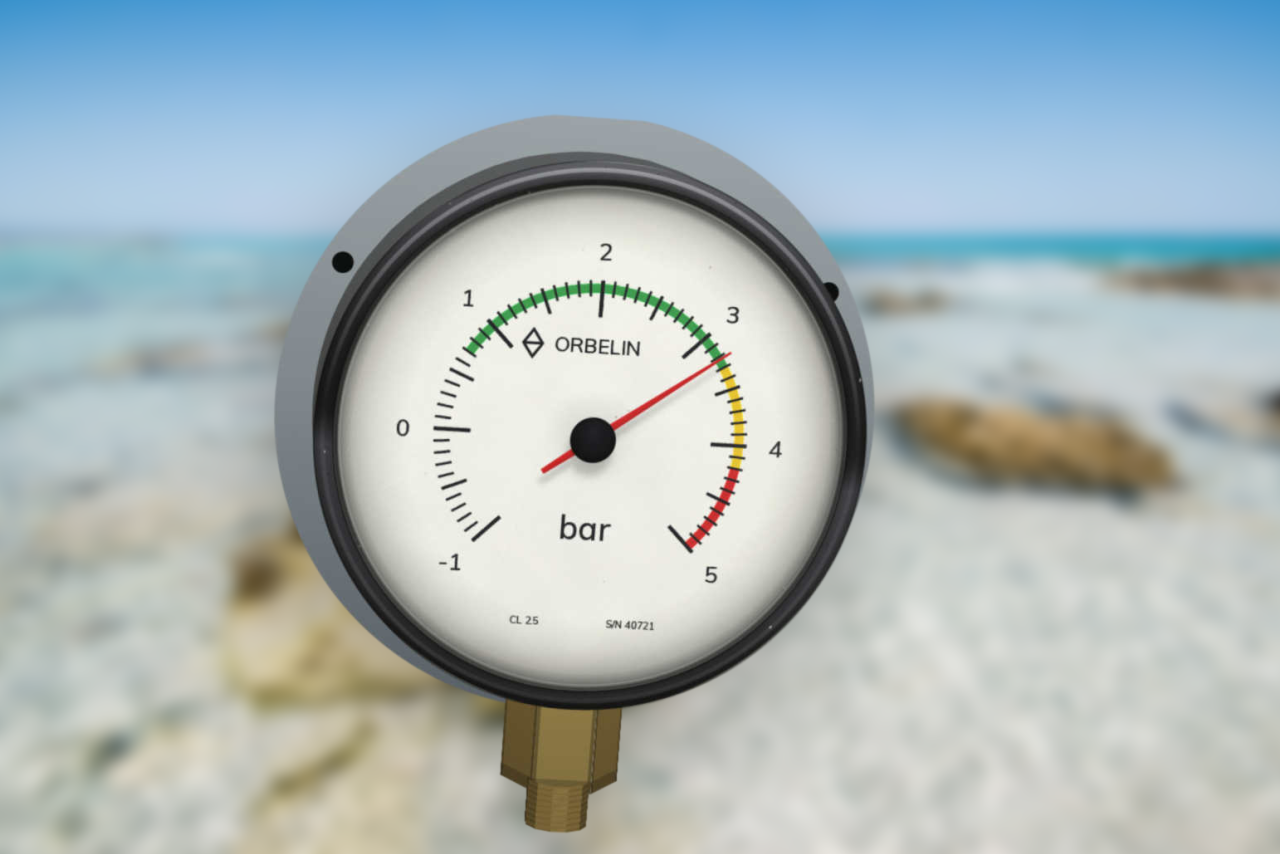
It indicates bar 3.2
